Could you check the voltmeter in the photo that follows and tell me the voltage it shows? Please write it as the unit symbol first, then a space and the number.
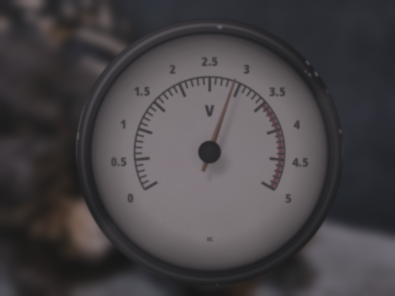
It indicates V 2.9
